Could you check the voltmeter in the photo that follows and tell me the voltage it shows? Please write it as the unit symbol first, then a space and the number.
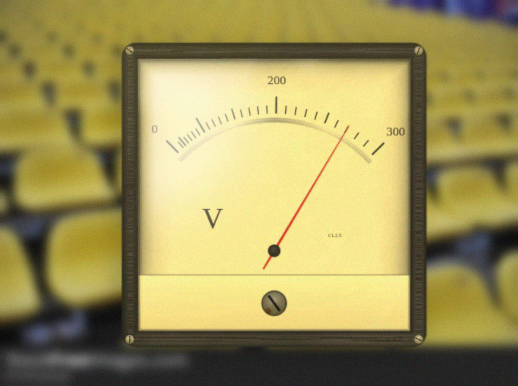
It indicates V 270
